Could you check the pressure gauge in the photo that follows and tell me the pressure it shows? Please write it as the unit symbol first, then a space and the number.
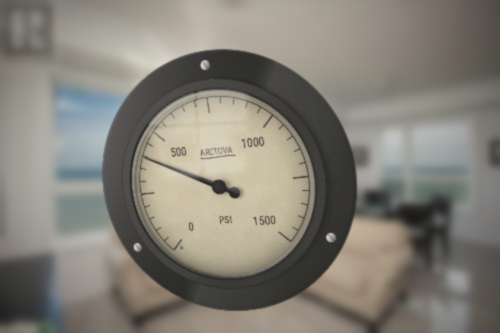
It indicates psi 400
